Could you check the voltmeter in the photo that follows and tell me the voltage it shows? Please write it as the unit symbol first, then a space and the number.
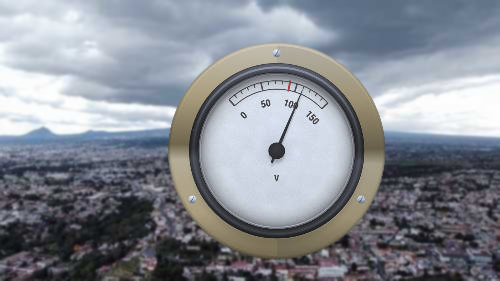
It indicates V 110
